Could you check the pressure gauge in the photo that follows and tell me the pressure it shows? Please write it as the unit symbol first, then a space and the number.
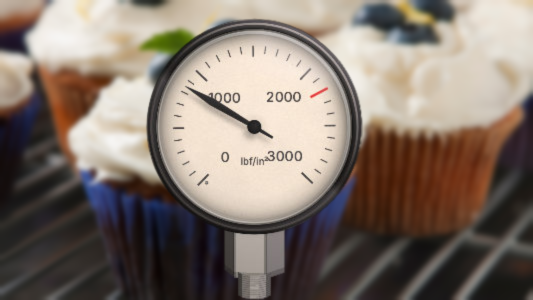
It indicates psi 850
